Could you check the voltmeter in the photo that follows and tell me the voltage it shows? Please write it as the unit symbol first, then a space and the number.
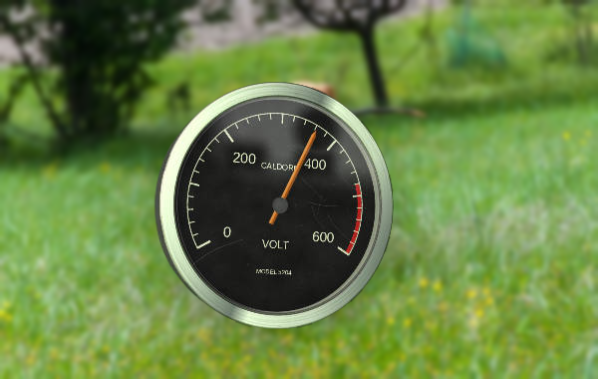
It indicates V 360
